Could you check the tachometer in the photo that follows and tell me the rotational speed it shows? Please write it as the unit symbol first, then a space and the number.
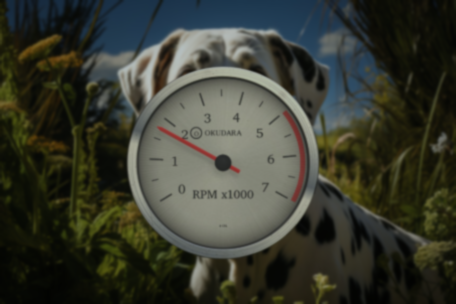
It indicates rpm 1750
